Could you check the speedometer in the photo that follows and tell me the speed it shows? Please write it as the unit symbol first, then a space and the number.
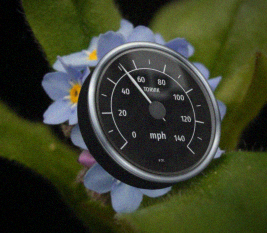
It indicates mph 50
